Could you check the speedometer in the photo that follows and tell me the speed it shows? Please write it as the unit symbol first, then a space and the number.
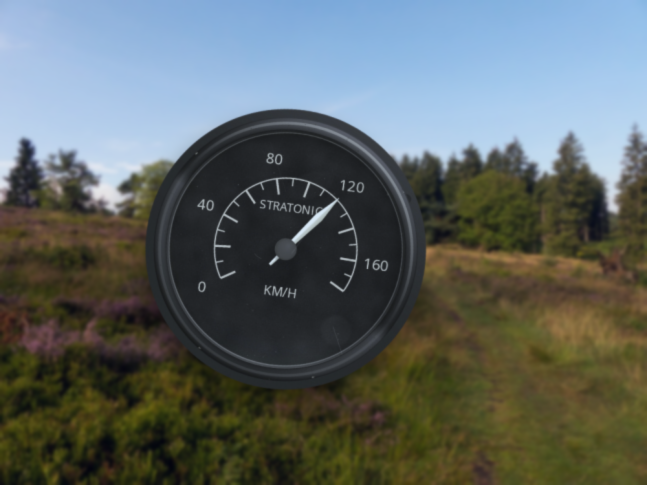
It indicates km/h 120
